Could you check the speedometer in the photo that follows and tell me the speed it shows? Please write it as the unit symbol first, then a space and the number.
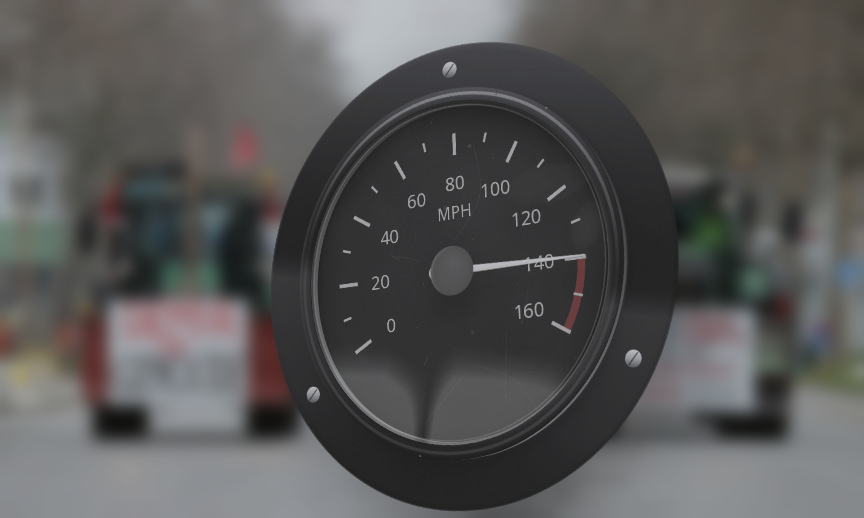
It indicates mph 140
